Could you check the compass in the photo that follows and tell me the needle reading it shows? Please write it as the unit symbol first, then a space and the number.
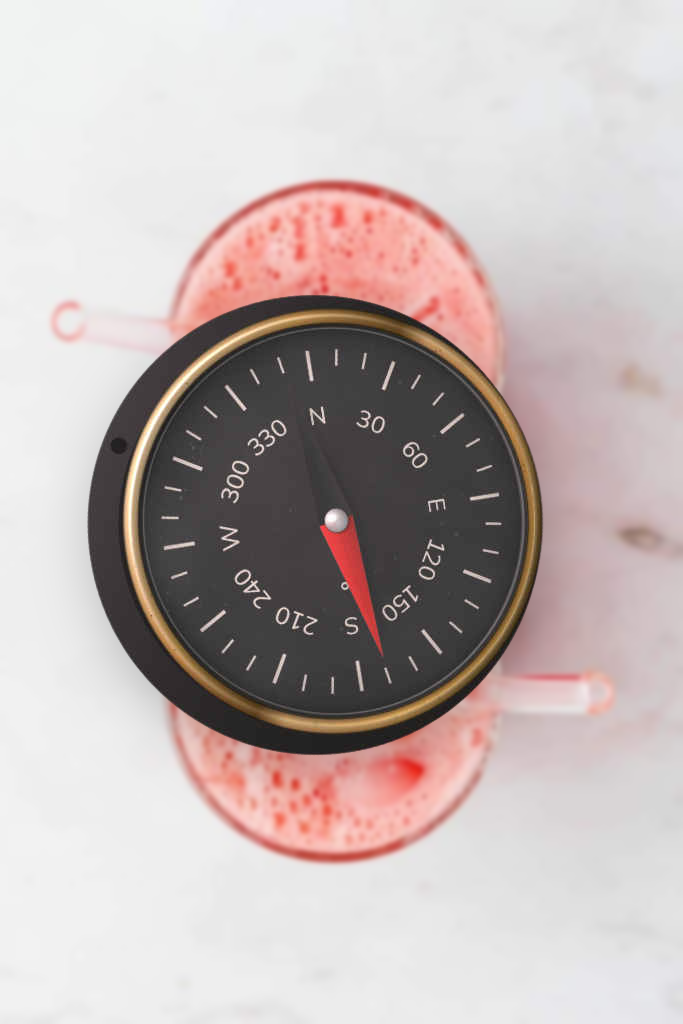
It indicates ° 170
